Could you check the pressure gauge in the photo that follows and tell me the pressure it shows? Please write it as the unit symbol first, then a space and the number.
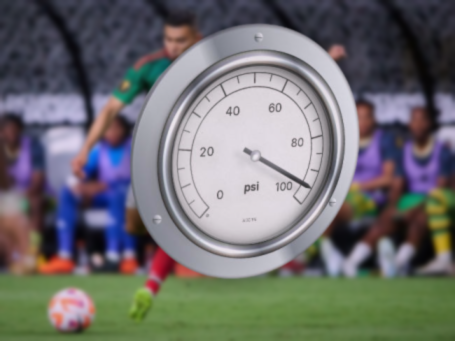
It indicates psi 95
